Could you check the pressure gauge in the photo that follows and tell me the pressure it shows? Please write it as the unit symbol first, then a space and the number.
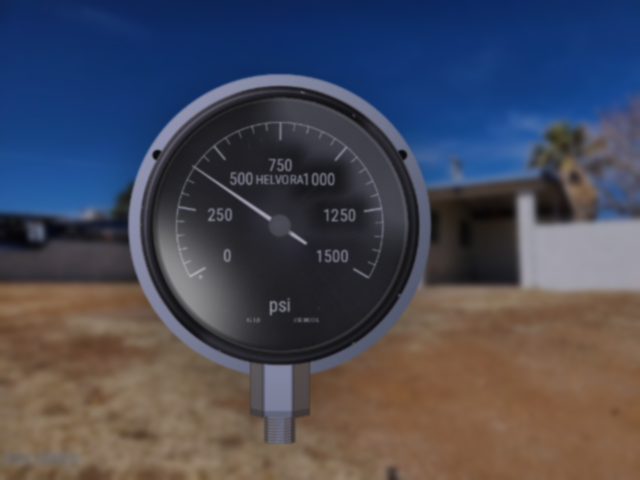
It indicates psi 400
